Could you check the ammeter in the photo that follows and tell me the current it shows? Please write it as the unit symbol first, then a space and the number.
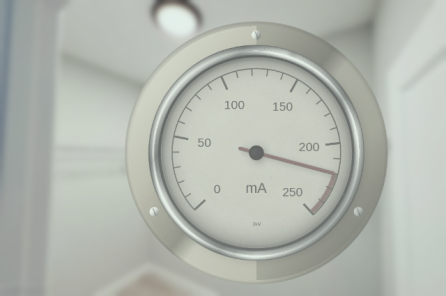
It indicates mA 220
